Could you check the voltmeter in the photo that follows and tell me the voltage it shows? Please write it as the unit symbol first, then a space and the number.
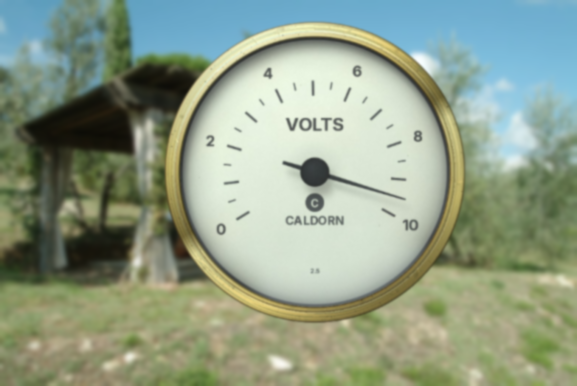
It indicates V 9.5
